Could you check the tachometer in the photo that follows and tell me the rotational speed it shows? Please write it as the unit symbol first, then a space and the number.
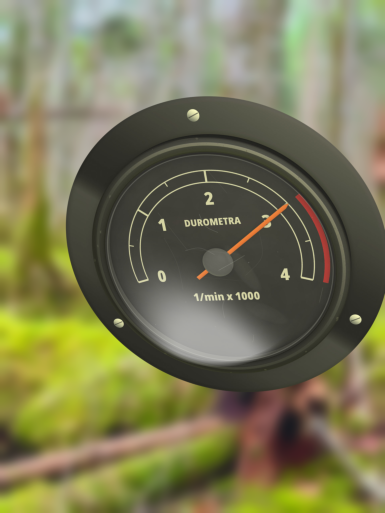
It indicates rpm 3000
